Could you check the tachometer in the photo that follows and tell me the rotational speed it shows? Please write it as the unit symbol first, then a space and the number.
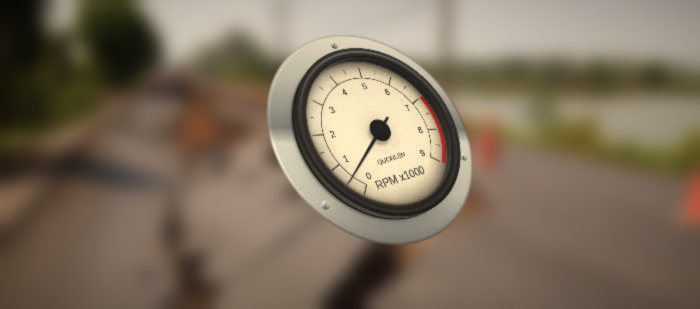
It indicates rpm 500
